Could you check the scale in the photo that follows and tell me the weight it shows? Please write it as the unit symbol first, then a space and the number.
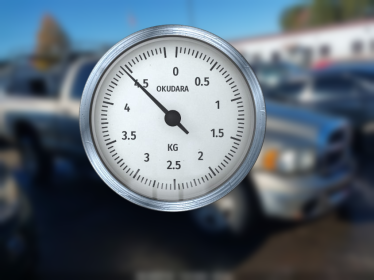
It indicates kg 4.45
